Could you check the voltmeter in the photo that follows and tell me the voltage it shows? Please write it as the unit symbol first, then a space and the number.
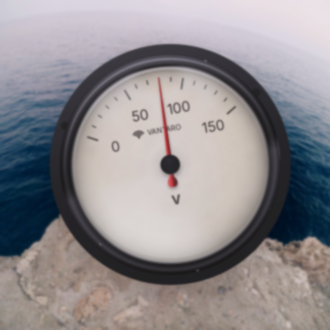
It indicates V 80
